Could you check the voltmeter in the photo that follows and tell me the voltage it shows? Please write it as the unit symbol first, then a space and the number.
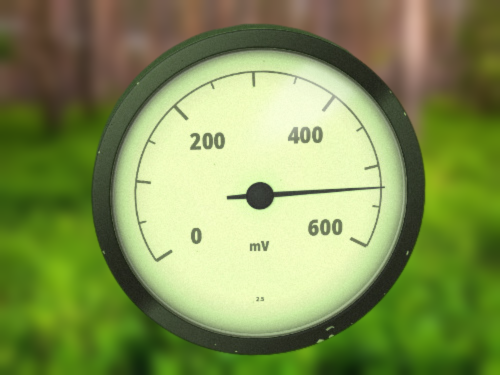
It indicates mV 525
